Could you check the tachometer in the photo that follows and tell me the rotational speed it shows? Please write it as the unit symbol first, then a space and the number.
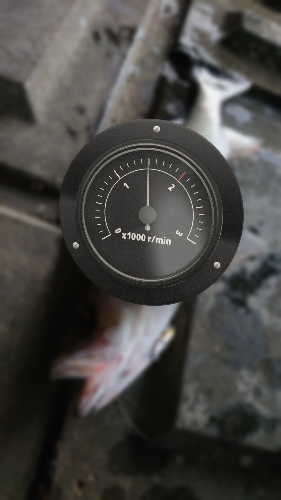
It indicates rpm 1500
